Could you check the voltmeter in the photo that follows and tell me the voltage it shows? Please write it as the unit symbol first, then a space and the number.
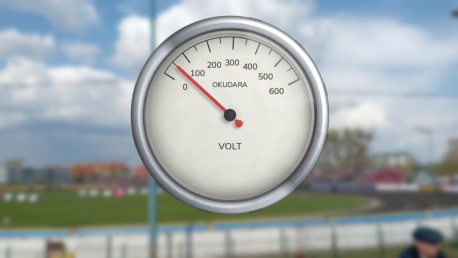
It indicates V 50
